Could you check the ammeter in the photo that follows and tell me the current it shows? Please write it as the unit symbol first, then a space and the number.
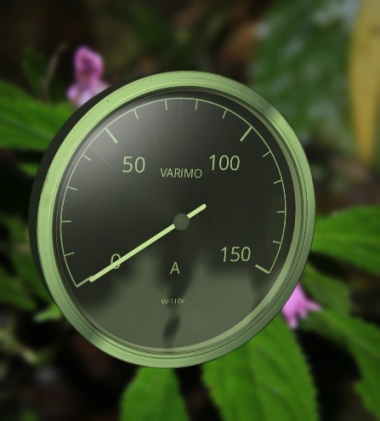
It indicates A 0
